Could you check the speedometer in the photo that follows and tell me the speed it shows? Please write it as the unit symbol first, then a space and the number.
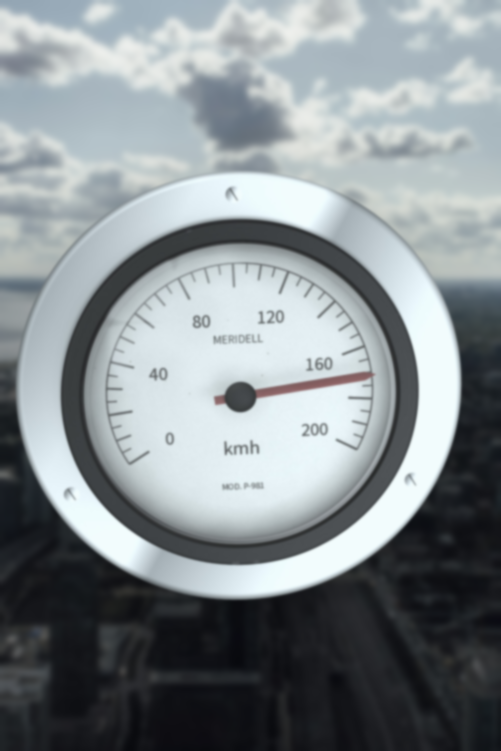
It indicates km/h 170
